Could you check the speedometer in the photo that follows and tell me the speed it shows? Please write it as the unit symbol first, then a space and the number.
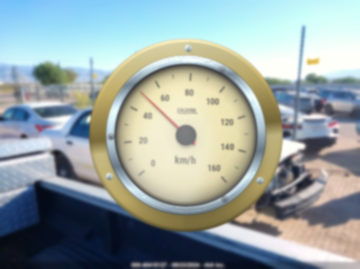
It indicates km/h 50
